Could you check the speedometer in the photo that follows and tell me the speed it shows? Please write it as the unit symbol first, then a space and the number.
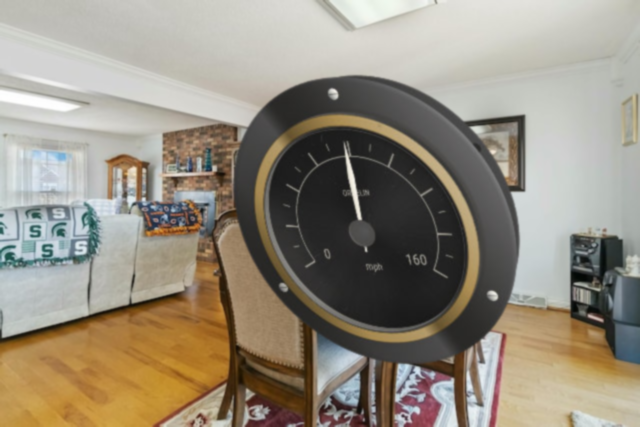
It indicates mph 80
